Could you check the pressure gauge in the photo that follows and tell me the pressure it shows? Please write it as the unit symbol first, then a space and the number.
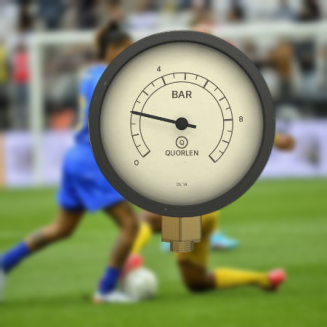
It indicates bar 2
